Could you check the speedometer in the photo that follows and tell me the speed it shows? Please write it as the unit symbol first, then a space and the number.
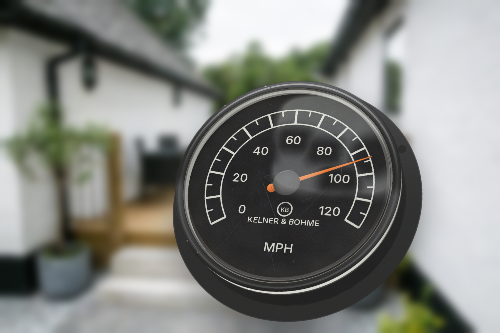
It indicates mph 95
